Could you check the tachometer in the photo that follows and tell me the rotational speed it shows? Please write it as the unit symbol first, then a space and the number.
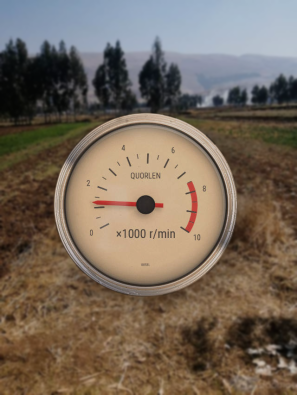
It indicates rpm 1250
